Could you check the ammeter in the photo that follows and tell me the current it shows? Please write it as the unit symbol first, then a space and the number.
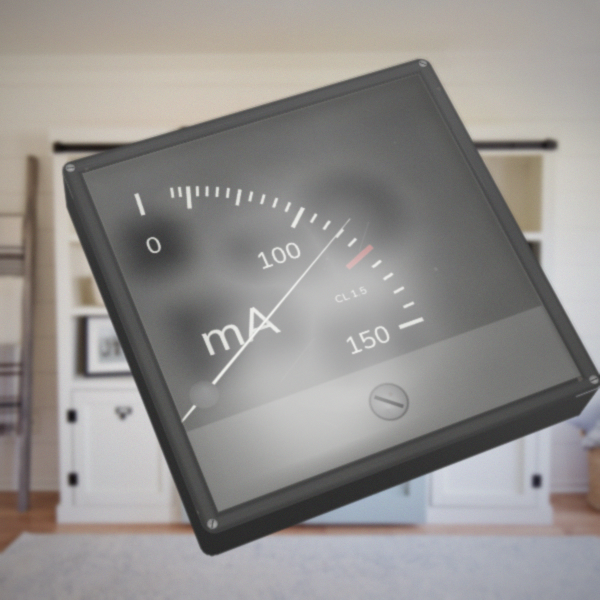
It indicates mA 115
